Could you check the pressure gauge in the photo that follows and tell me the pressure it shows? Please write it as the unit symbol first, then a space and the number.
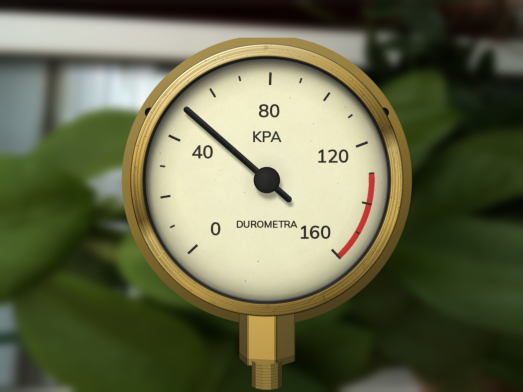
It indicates kPa 50
